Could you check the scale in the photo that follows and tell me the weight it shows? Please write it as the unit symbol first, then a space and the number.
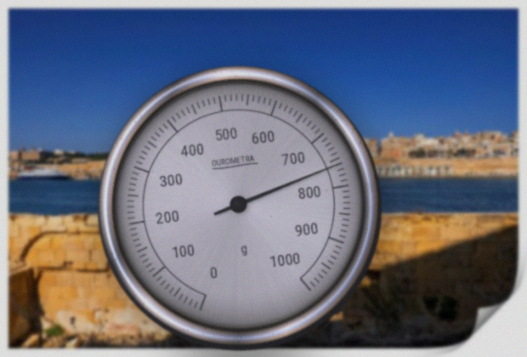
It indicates g 760
